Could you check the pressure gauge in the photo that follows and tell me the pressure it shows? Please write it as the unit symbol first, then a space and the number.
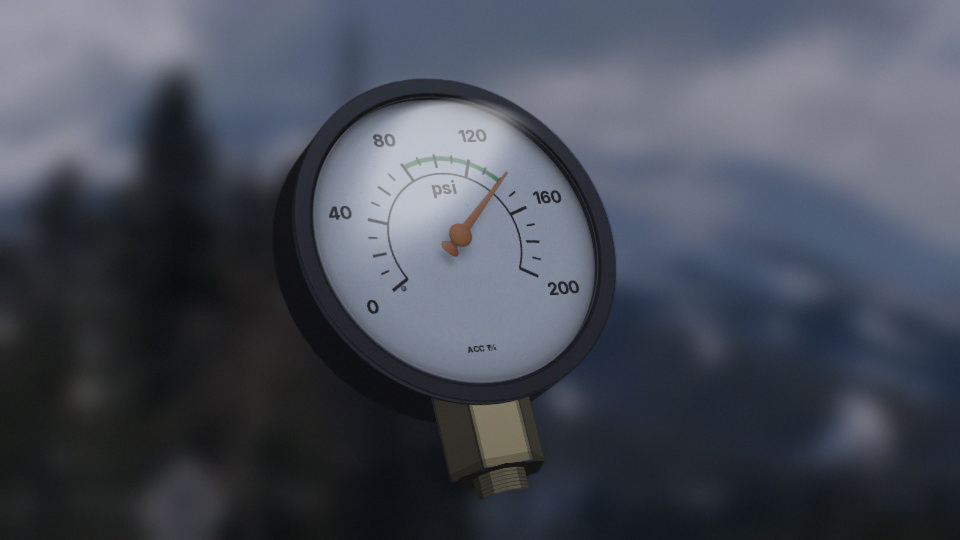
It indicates psi 140
